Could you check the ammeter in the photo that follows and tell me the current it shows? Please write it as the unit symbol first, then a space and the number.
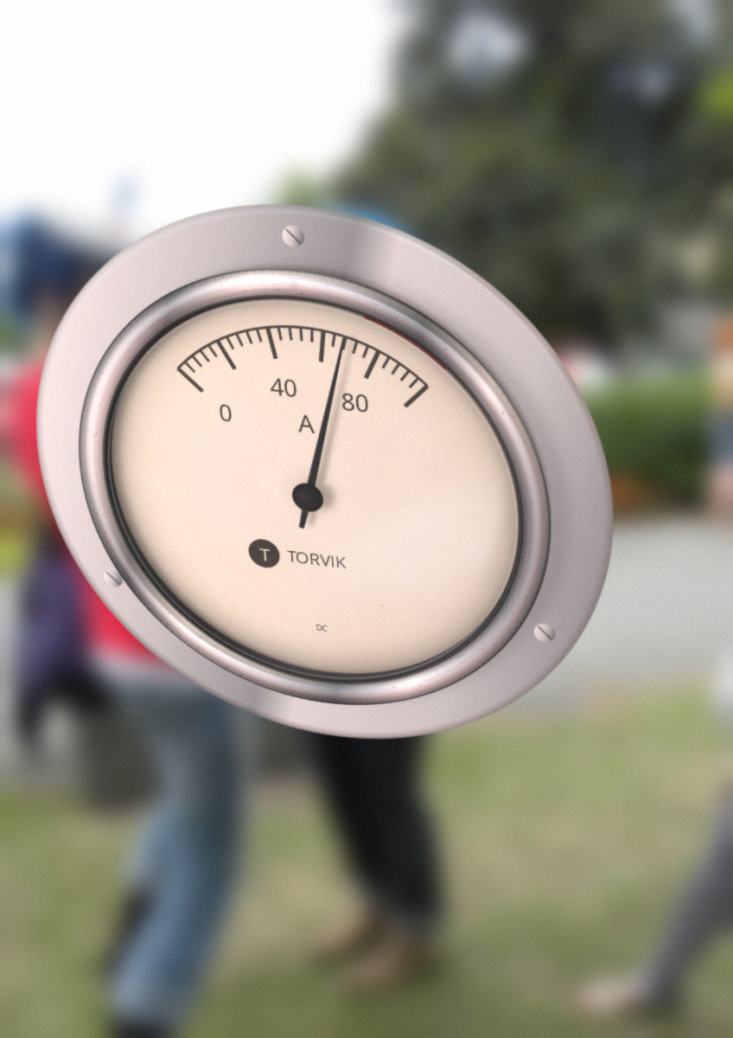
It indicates A 68
